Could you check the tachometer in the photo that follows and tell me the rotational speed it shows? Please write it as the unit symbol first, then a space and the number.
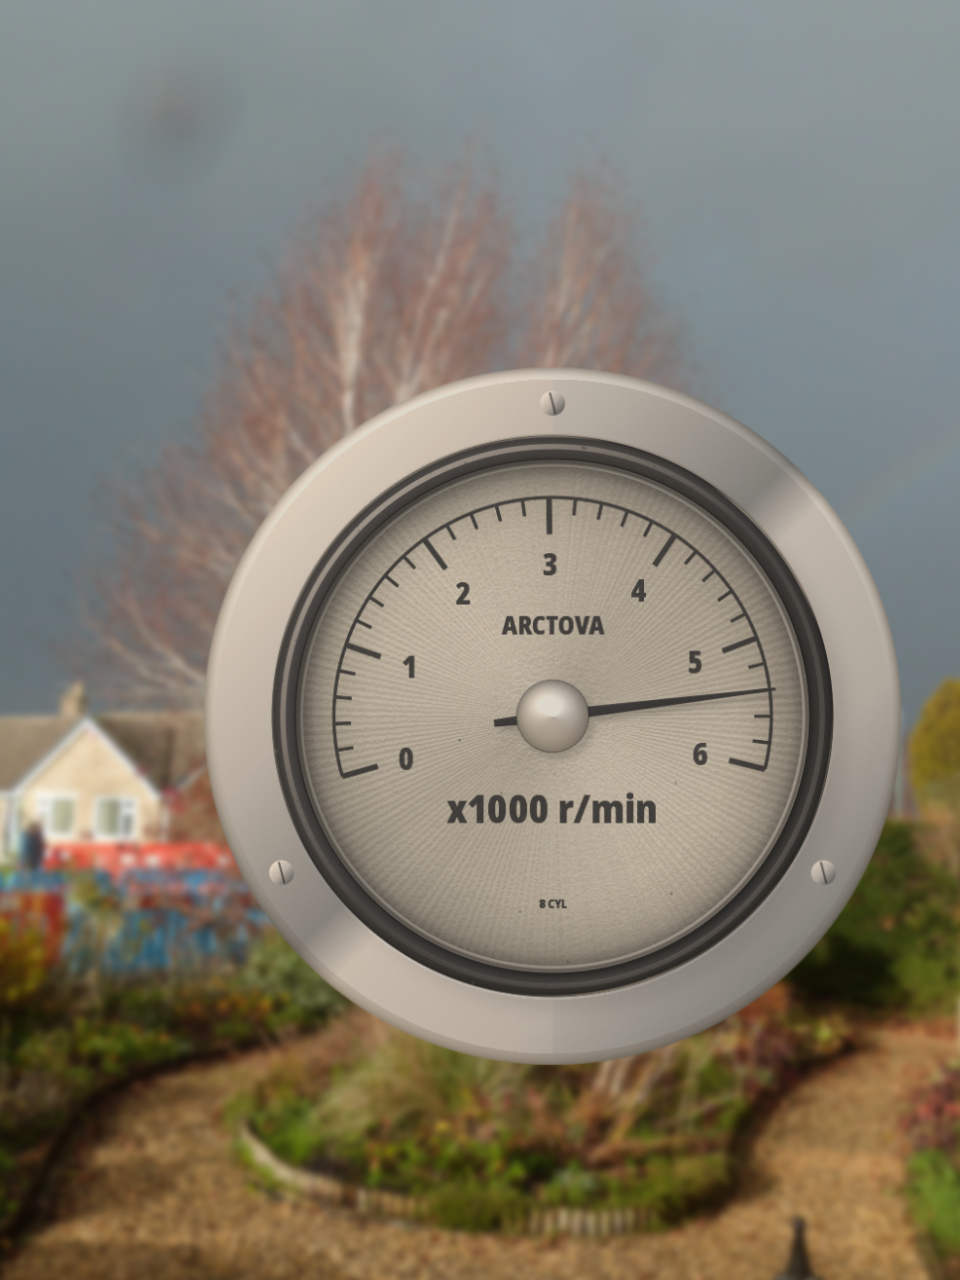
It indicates rpm 5400
